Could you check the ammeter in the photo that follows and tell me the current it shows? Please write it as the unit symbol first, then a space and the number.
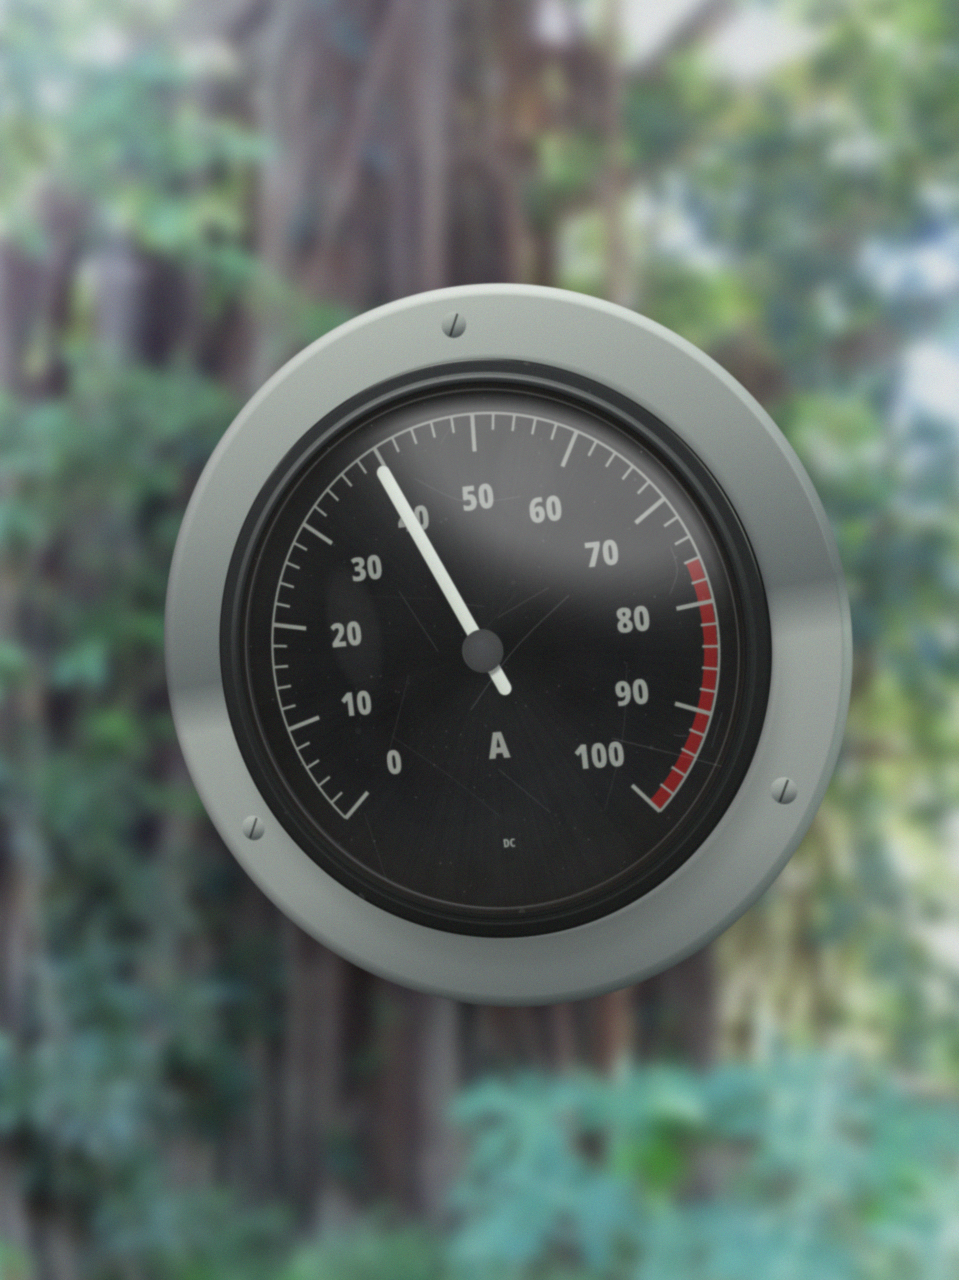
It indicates A 40
